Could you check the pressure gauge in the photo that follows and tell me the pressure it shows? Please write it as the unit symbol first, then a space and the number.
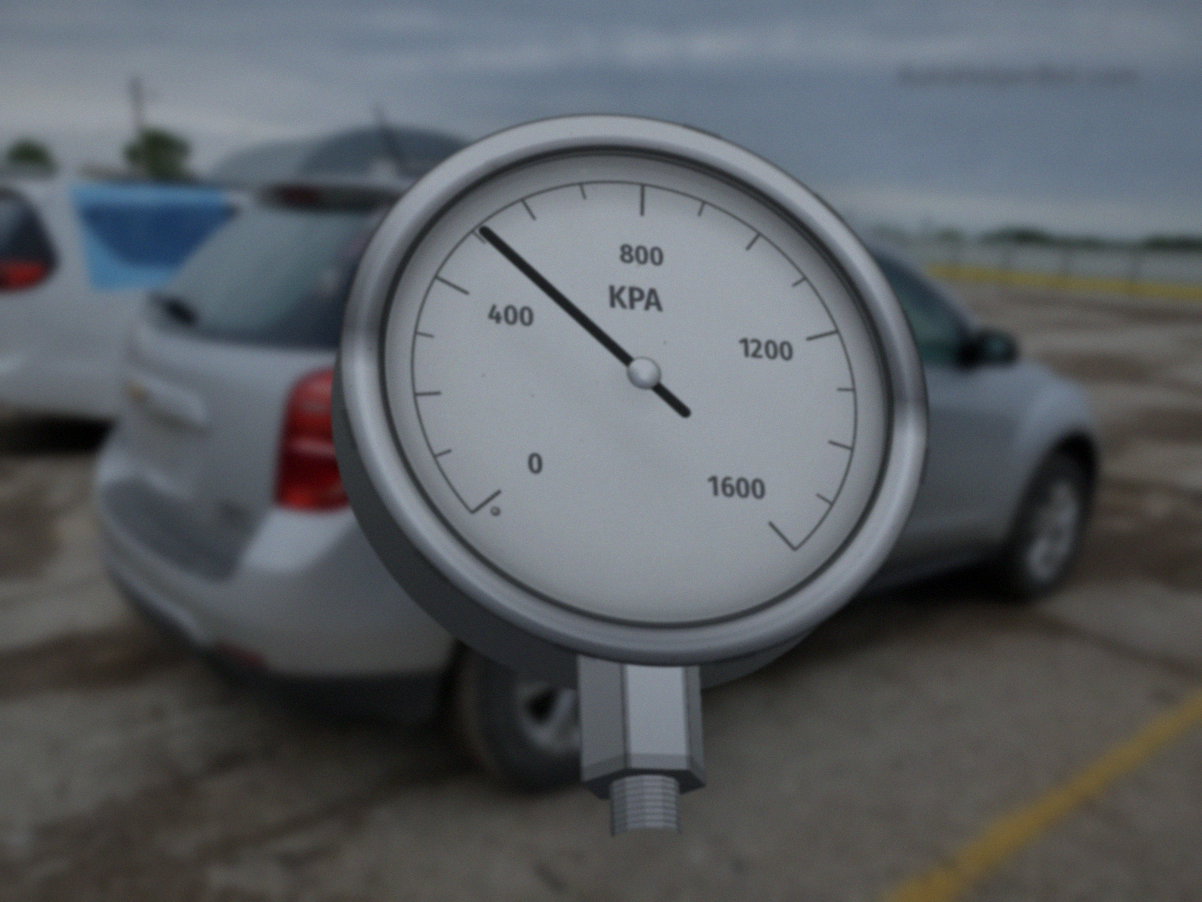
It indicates kPa 500
